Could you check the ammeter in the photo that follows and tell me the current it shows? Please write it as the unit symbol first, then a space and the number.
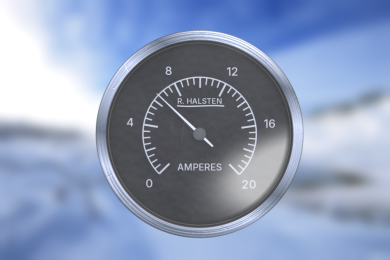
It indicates A 6.5
